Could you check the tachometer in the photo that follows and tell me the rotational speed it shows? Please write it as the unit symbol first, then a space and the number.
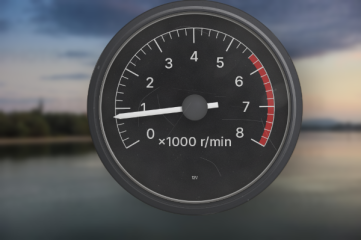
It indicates rpm 800
